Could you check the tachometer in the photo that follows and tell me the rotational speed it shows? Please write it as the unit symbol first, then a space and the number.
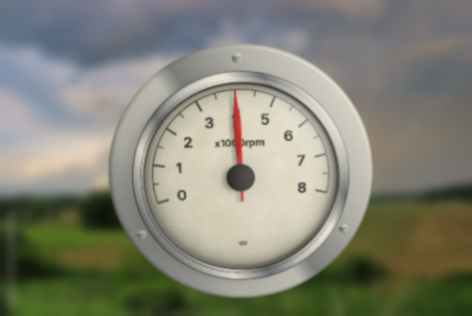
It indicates rpm 4000
